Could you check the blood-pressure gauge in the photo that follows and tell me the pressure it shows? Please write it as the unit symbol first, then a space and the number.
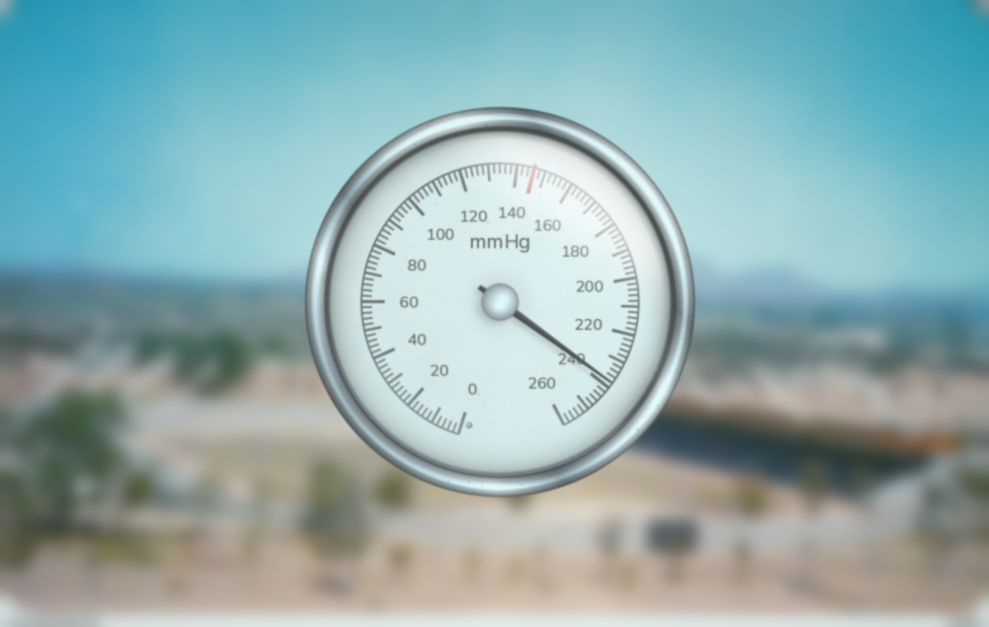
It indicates mmHg 238
